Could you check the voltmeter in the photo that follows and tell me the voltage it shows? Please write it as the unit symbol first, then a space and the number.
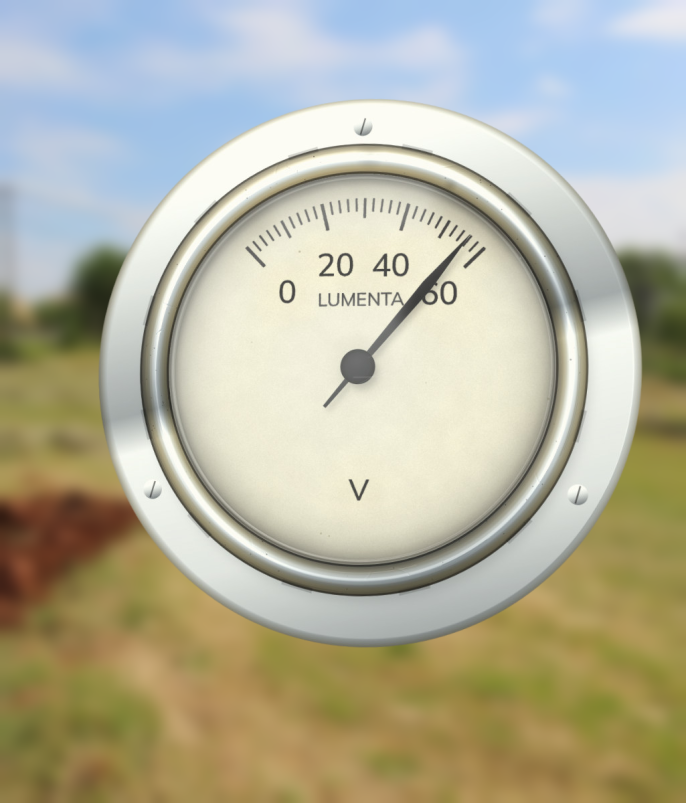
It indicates V 56
